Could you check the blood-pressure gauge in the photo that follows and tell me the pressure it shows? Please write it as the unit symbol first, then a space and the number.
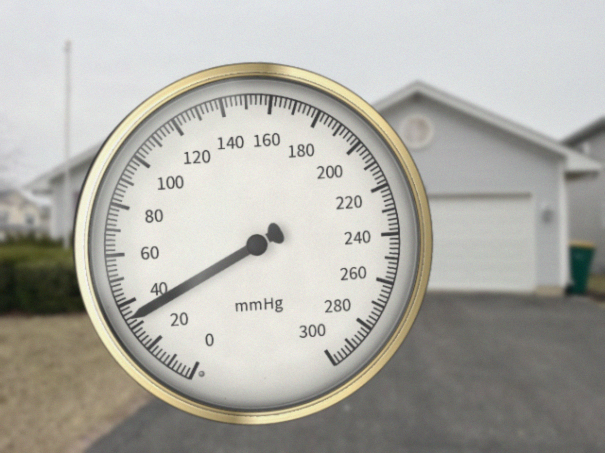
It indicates mmHg 34
